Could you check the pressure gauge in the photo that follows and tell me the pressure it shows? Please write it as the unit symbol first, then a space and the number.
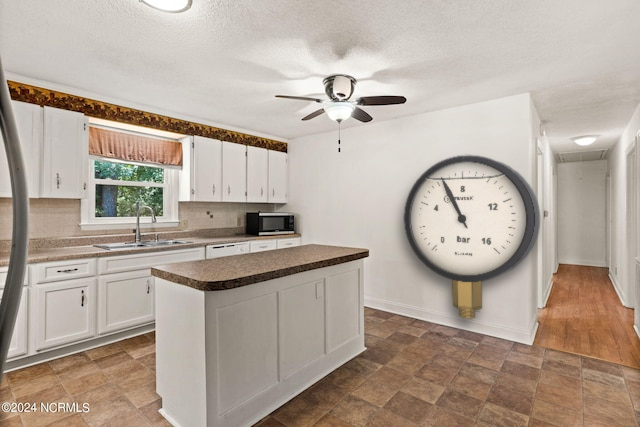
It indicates bar 6.5
